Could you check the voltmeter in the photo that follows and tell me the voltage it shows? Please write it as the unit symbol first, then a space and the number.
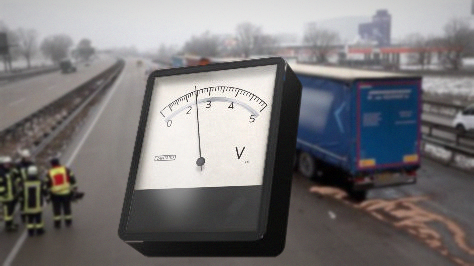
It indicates V 2.5
